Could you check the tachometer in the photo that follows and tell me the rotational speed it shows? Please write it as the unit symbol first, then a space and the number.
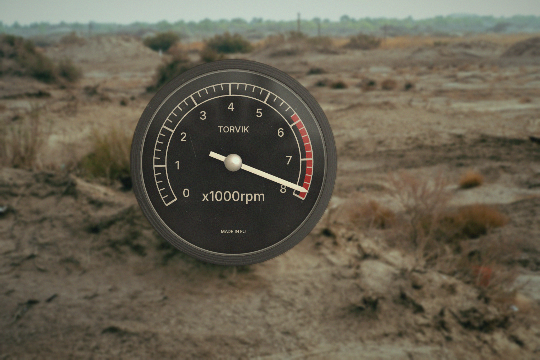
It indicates rpm 7800
